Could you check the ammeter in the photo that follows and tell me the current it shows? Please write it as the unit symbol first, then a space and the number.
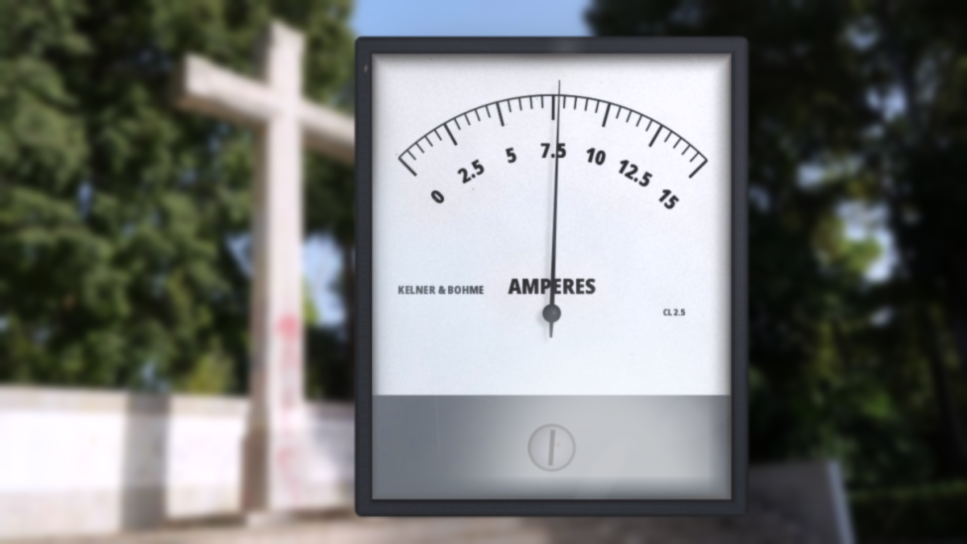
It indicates A 7.75
